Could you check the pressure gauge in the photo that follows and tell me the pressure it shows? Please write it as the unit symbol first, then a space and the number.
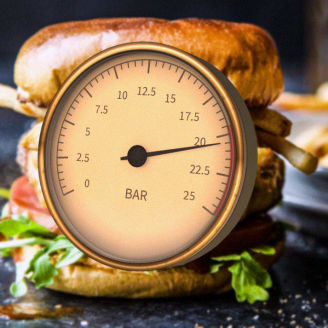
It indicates bar 20.5
